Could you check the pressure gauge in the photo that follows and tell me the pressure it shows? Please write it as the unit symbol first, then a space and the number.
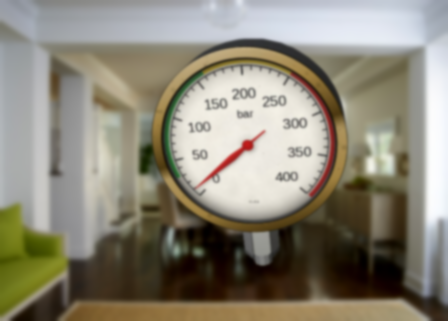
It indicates bar 10
